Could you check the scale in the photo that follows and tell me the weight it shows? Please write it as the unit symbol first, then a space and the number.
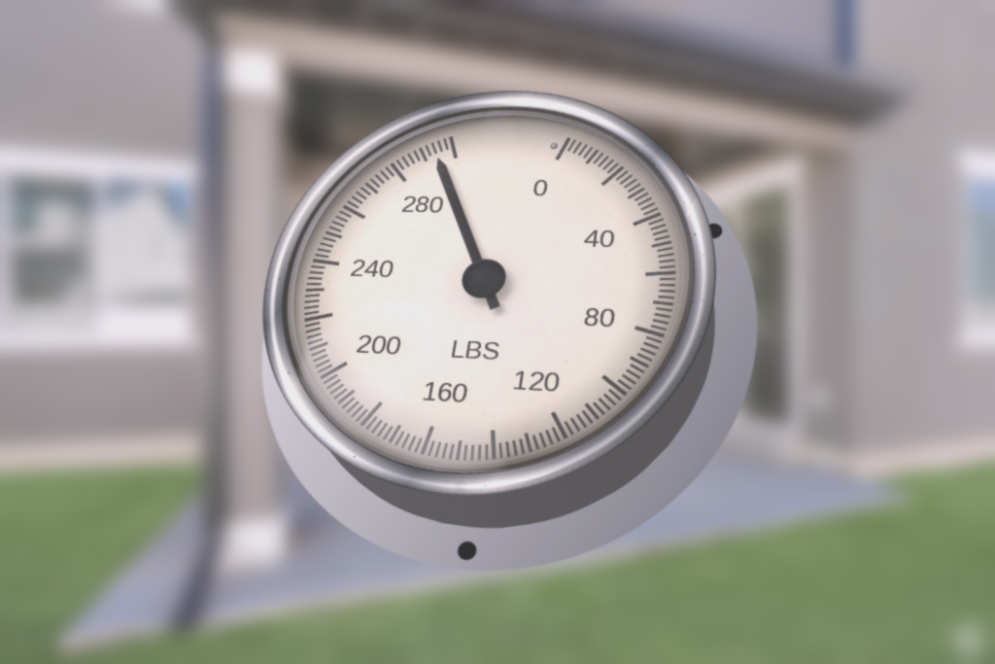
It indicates lb 294
